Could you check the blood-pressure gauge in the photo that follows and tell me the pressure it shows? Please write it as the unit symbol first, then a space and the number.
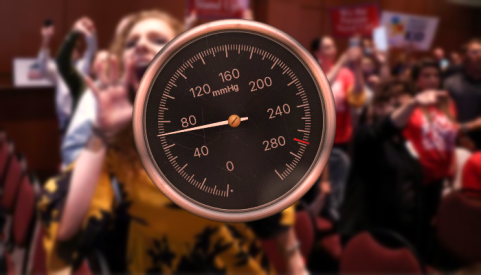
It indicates mmHg 70
